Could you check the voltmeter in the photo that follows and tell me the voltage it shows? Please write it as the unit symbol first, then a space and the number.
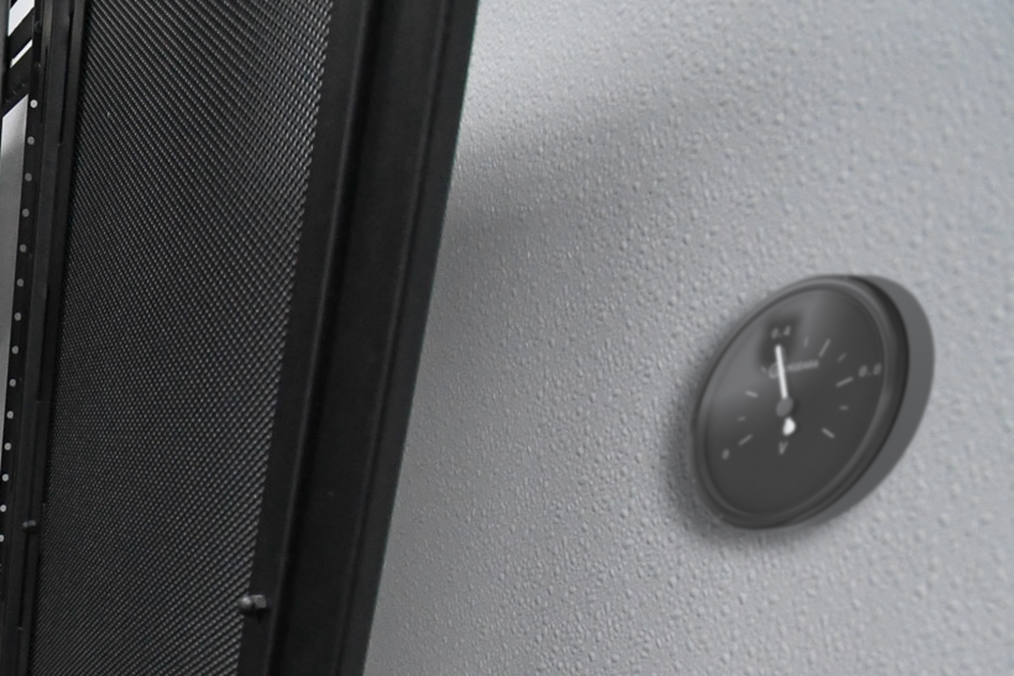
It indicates V 0.4
